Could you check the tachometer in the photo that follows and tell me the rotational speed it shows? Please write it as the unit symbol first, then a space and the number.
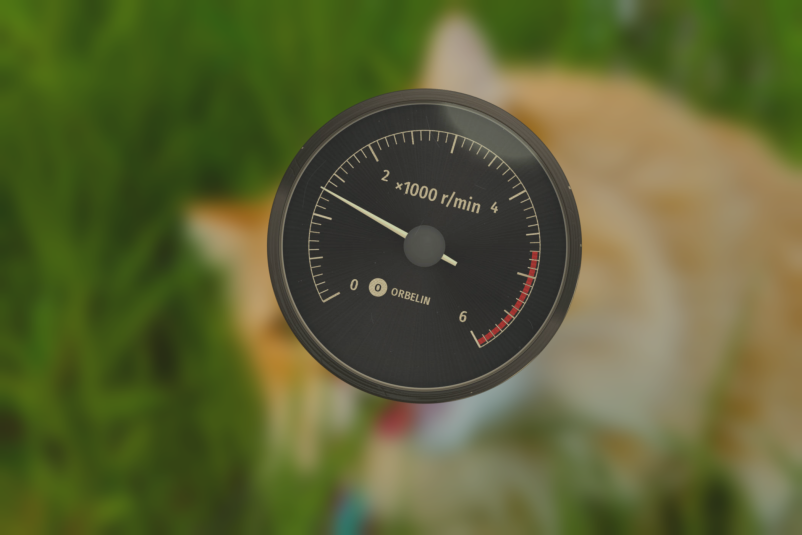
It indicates rpm 1300
